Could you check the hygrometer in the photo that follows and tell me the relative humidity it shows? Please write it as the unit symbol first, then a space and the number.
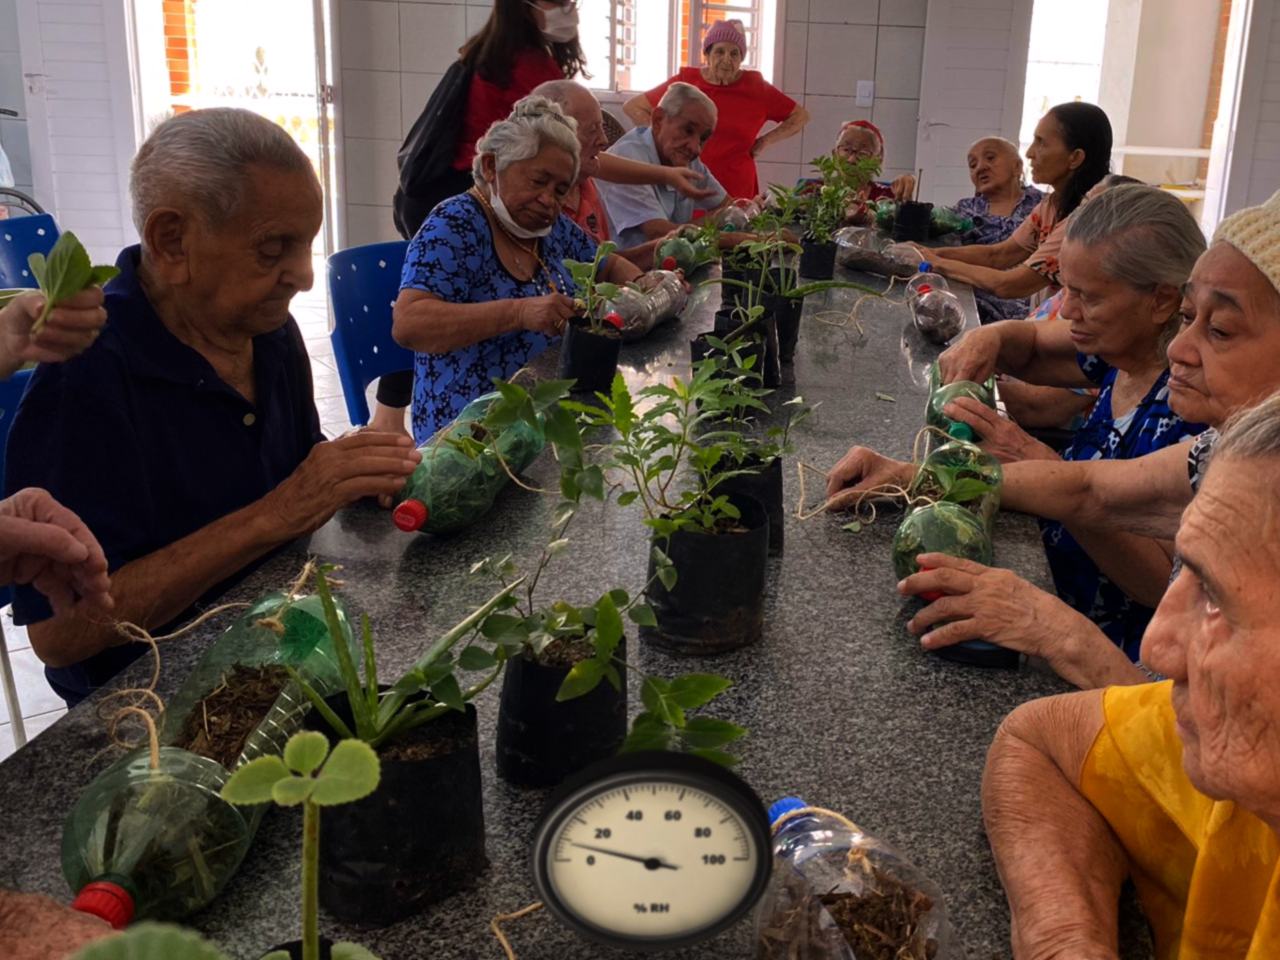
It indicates % 10
